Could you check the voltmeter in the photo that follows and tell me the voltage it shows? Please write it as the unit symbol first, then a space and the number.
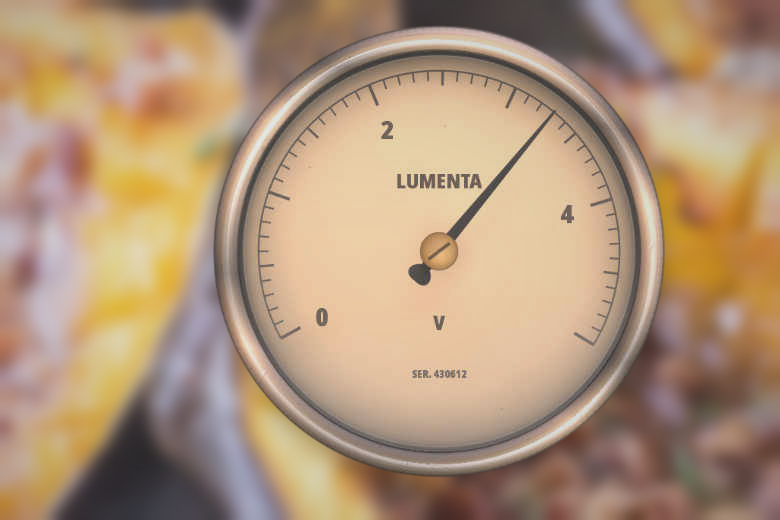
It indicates V 3.3
